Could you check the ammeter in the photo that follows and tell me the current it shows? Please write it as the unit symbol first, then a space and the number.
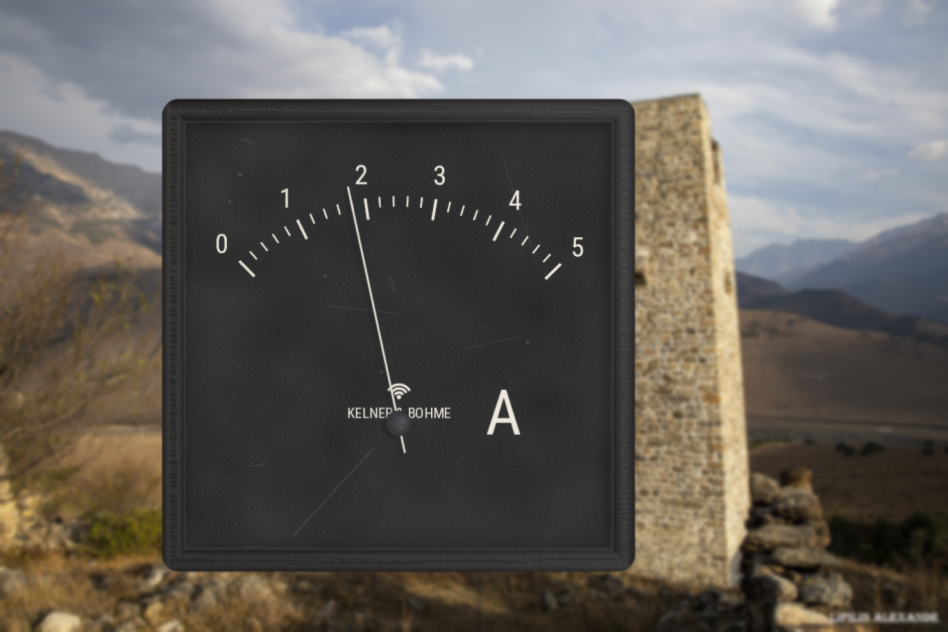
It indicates A 1.8
